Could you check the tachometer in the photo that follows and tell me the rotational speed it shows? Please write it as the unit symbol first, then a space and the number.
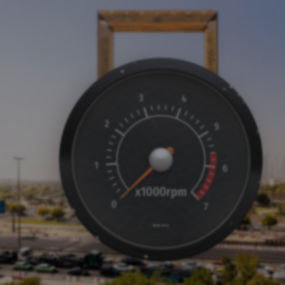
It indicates rpm 0
